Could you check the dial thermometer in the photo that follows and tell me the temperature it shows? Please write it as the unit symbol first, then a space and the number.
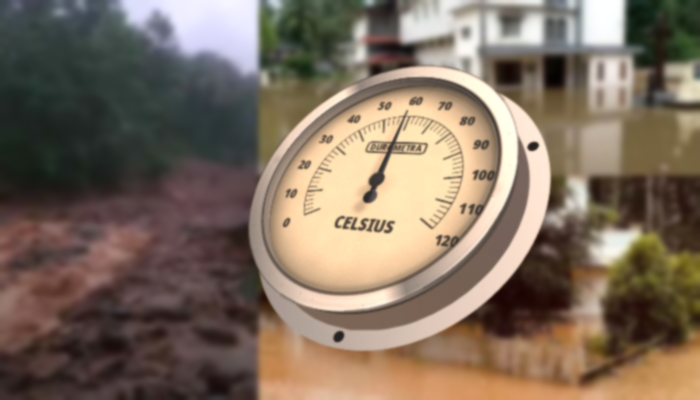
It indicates °C 60
